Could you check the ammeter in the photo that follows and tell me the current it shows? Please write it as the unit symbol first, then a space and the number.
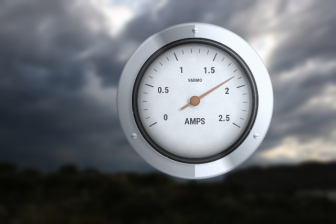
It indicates A 1.85
